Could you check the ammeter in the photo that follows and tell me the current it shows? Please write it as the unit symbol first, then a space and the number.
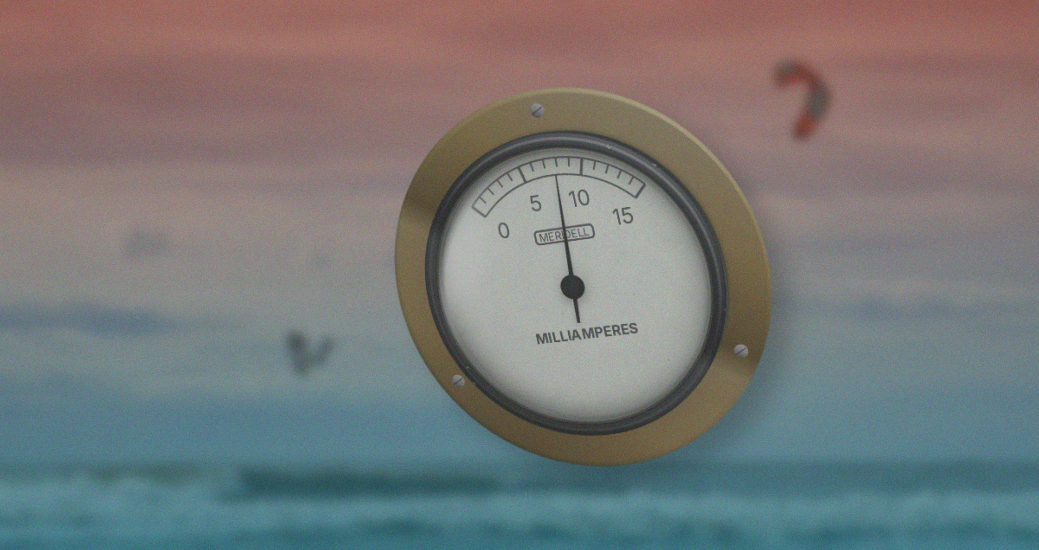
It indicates mA 8
